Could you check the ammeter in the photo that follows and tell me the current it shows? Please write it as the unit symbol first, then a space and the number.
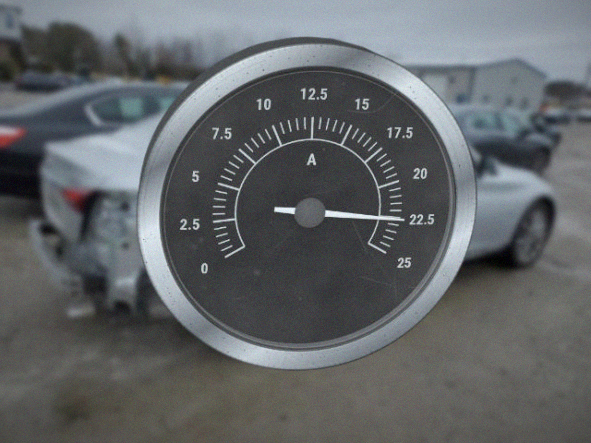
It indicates A 22.5
